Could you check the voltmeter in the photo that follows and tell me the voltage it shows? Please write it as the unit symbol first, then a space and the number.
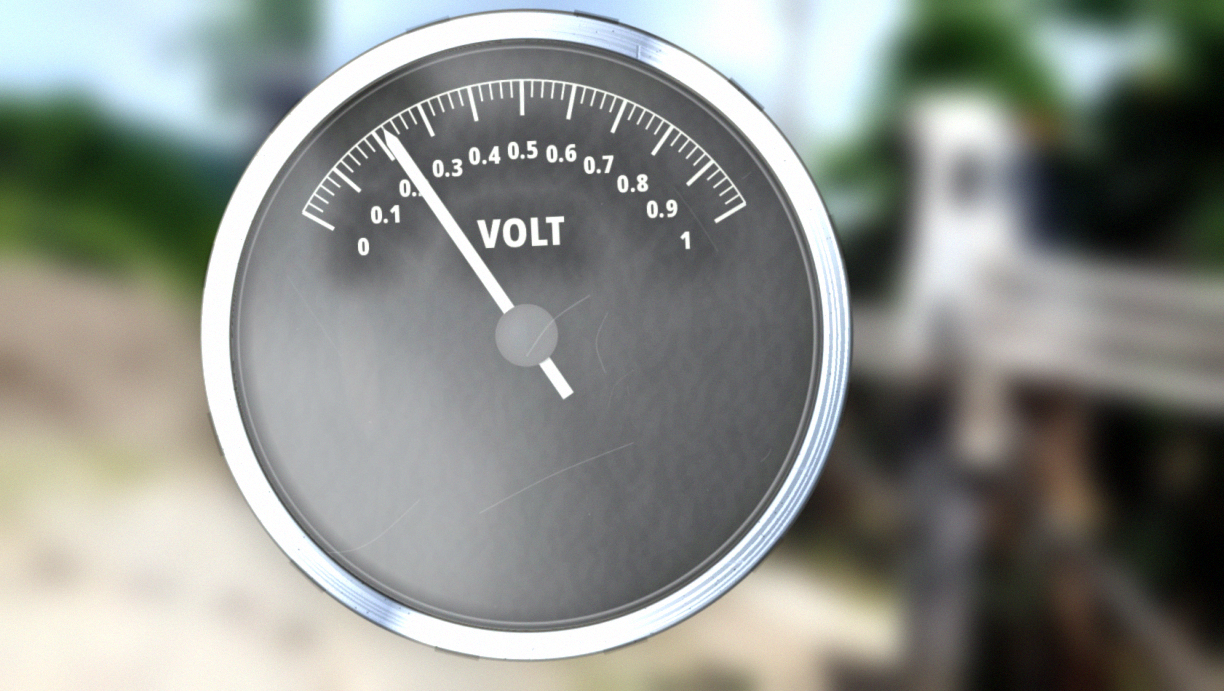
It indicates V 0.22
